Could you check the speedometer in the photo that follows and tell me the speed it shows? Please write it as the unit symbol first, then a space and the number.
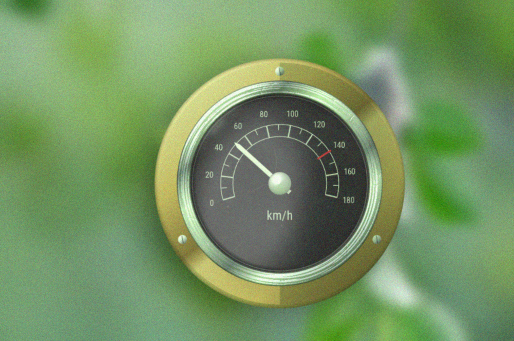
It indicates km/h 50
